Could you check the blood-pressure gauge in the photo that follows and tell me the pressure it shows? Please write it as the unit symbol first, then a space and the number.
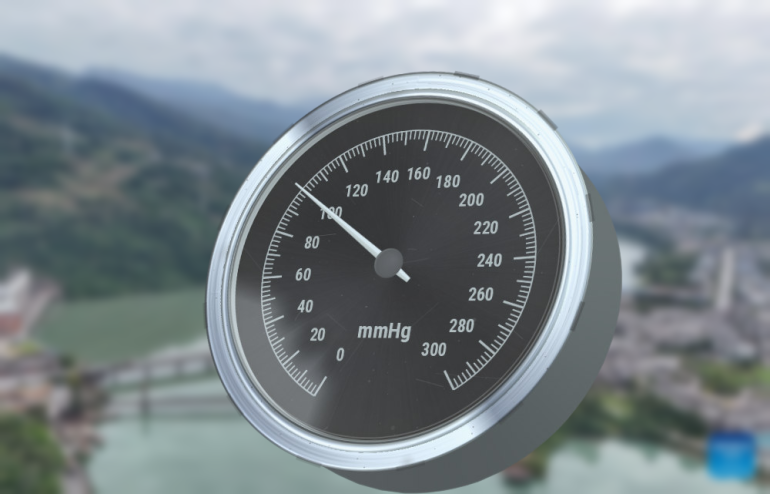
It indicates mmHg 100
